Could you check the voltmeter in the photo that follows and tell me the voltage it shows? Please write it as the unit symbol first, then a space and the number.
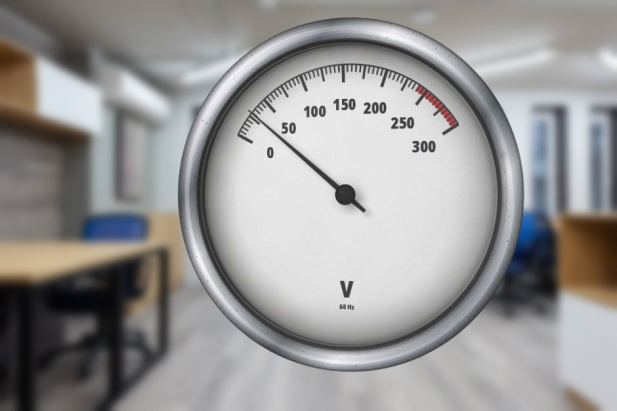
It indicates V 30
